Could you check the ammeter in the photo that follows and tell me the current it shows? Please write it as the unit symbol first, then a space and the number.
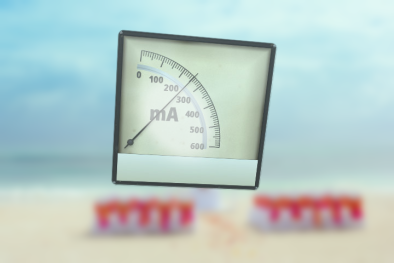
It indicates mA 250
